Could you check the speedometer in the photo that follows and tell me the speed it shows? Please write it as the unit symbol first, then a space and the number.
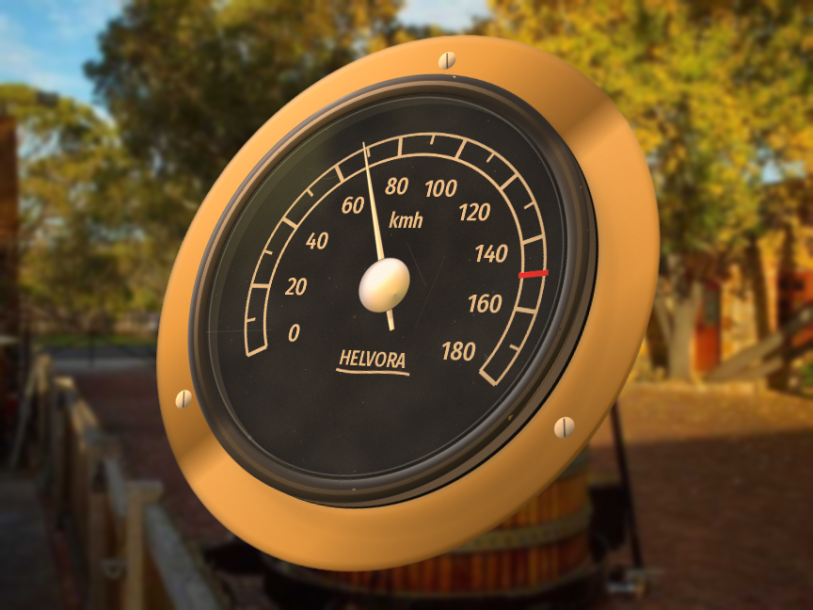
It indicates km/h 70
